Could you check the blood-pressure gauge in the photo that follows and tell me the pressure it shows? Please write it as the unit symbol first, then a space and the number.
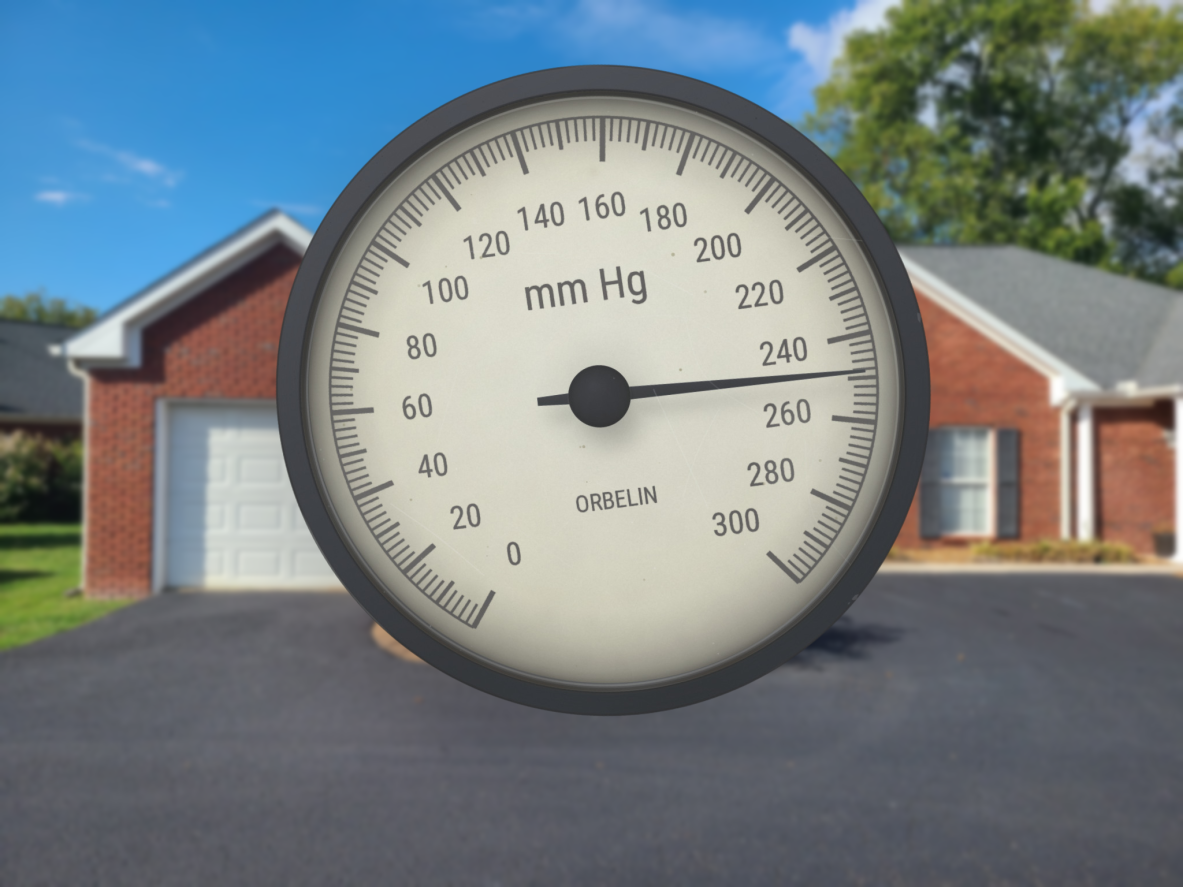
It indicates mmHg 248
